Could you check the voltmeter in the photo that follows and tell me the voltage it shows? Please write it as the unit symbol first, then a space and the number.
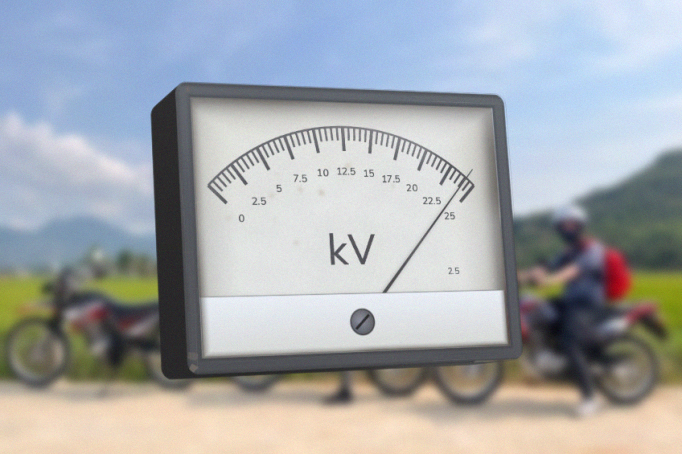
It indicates kV 24
